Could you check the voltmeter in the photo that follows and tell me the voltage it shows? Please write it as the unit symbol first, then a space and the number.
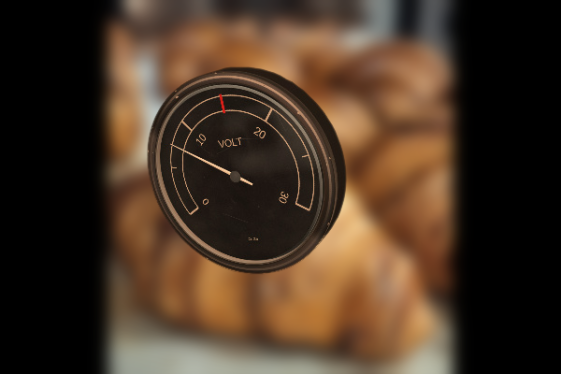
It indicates V 7.5
